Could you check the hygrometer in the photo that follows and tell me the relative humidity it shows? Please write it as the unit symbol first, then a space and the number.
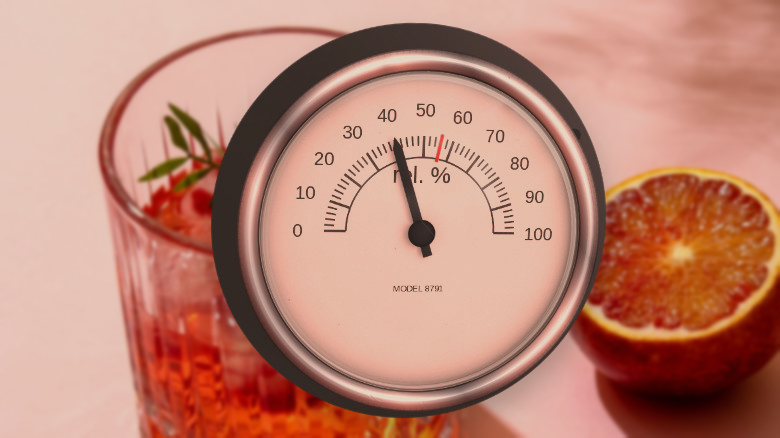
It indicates % 40
